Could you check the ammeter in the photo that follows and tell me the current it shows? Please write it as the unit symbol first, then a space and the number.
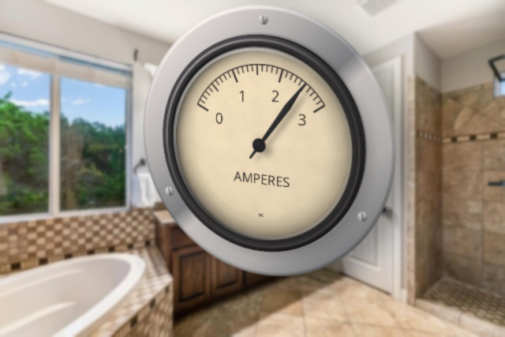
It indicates A 2.5
